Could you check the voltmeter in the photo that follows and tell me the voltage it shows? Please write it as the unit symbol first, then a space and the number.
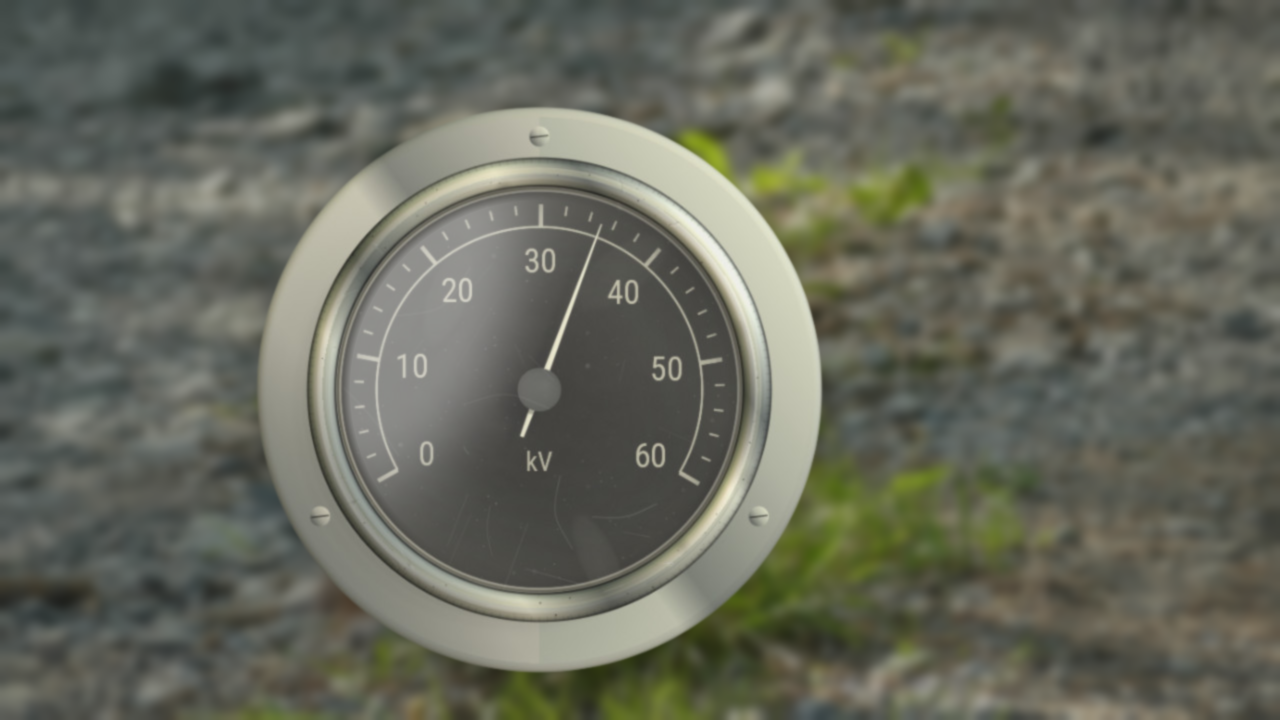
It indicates kV 35
